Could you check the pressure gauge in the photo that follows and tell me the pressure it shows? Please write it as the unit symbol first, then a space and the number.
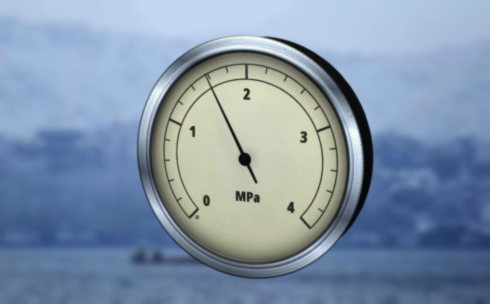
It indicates MPa 1.6
